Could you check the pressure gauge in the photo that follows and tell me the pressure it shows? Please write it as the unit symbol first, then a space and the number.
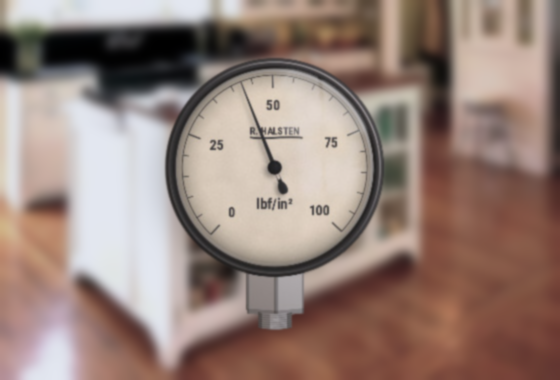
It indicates psi 42.5
